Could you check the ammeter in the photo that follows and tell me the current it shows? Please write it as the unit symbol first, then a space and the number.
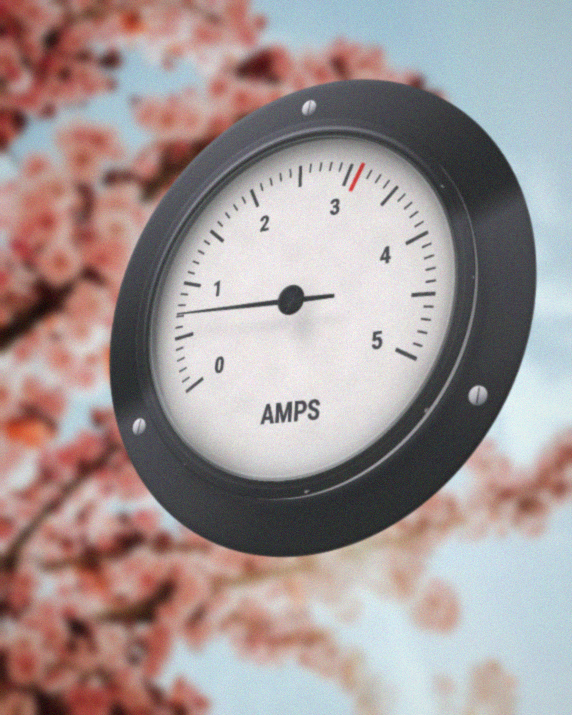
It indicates A 0.7
